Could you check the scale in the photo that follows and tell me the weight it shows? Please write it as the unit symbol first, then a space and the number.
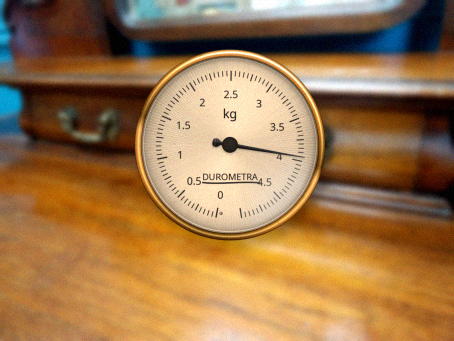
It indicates kg 3.95
